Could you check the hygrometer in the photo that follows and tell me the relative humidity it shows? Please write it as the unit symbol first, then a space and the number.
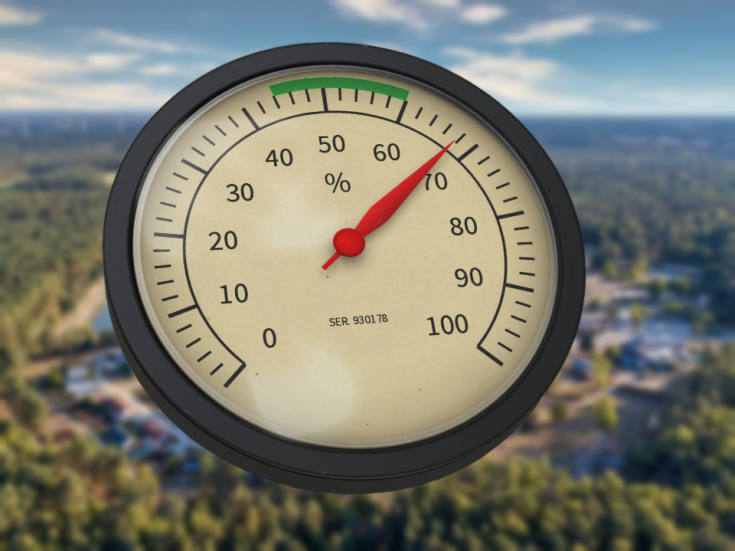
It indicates % 68
